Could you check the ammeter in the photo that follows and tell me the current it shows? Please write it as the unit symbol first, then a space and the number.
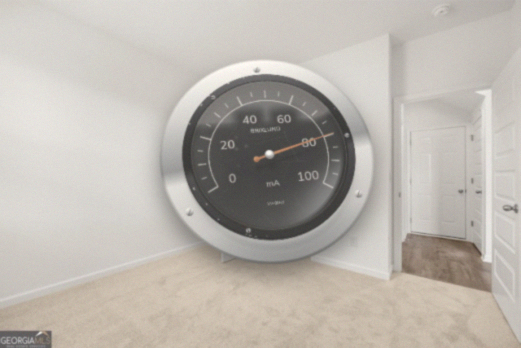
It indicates mA 80
